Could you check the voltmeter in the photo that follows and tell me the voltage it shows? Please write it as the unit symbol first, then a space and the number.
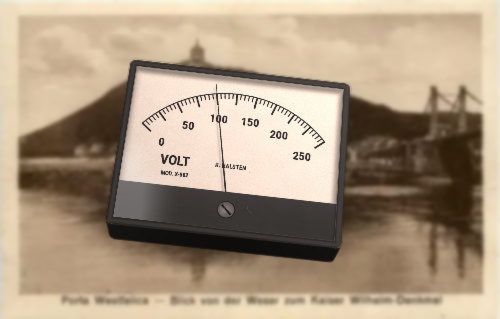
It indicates V 100
